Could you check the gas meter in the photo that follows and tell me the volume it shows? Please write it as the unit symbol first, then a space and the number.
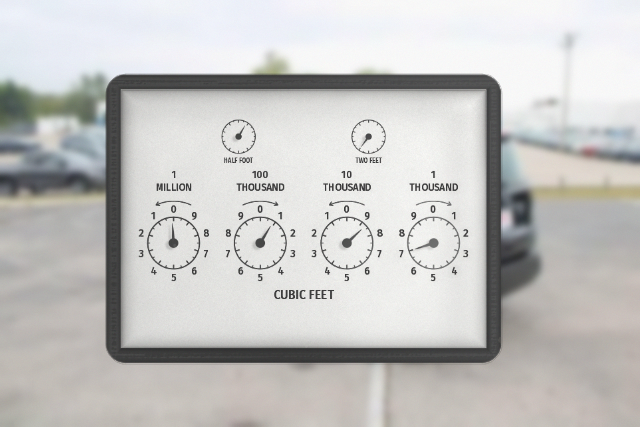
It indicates ft³ 8700
